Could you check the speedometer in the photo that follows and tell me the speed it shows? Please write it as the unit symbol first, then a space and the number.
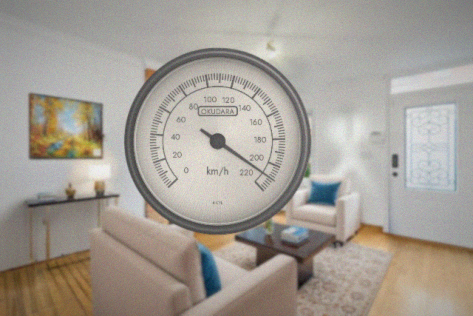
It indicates km/h 210
